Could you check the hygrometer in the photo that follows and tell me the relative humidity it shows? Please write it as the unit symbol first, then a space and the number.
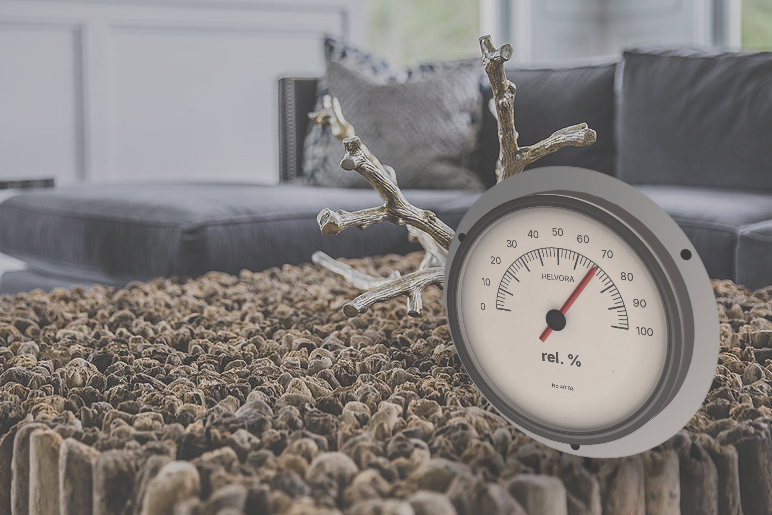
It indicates % 70
